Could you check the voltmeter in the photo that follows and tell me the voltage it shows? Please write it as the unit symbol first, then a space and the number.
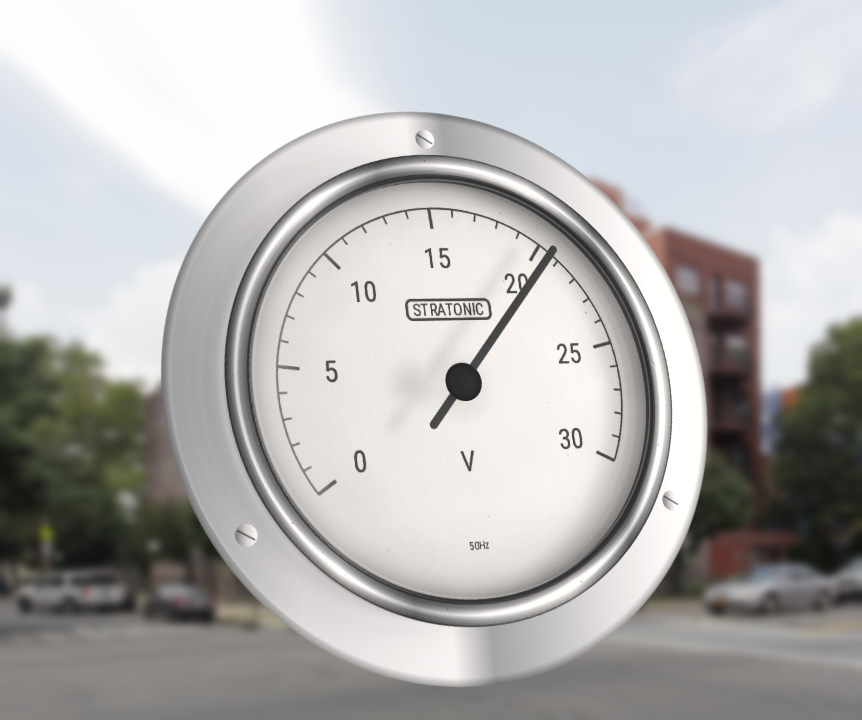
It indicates V 20.5
